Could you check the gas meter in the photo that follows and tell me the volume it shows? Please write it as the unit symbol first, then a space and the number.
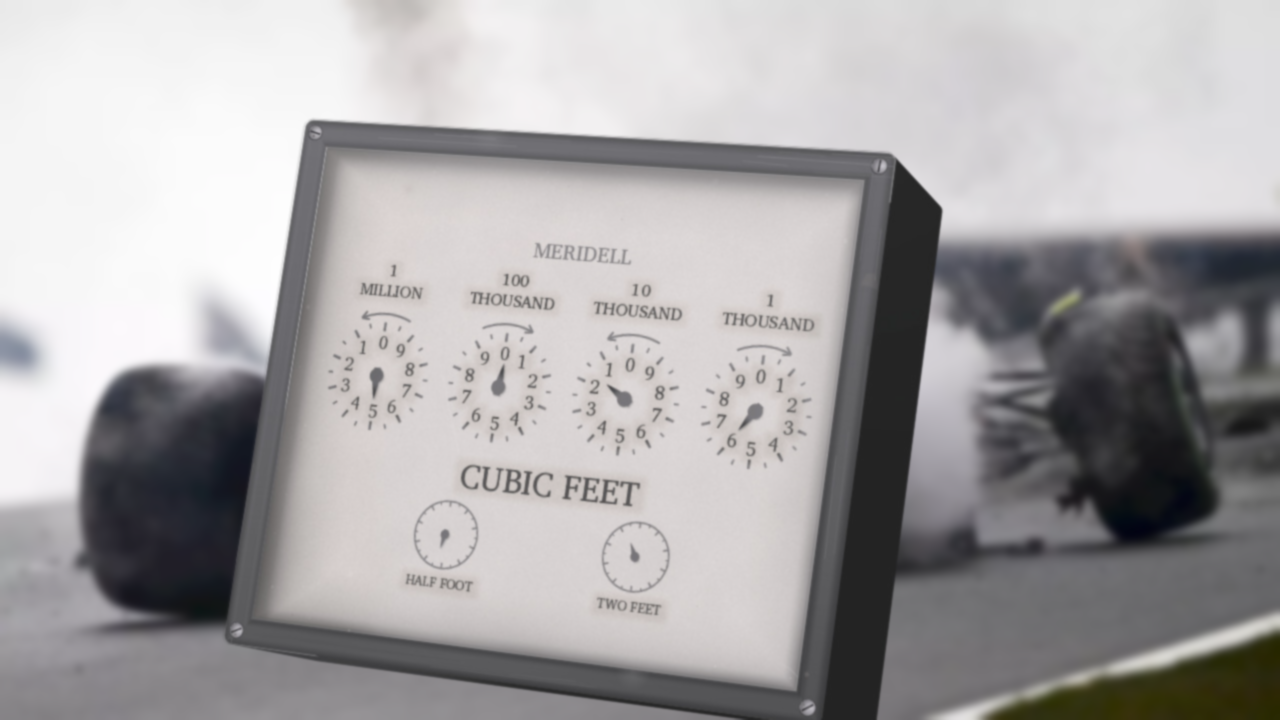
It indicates ft³ 501600
